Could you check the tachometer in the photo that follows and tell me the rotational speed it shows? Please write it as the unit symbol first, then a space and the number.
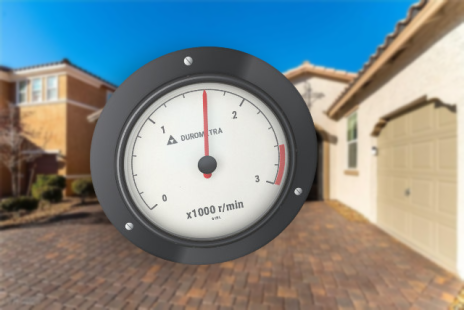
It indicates rpm 1600
